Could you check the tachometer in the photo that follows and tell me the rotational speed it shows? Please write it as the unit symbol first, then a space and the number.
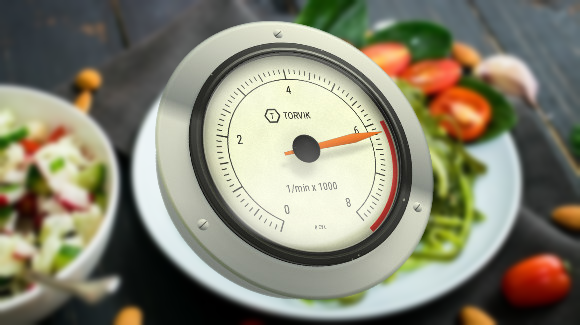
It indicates rpm 6200
